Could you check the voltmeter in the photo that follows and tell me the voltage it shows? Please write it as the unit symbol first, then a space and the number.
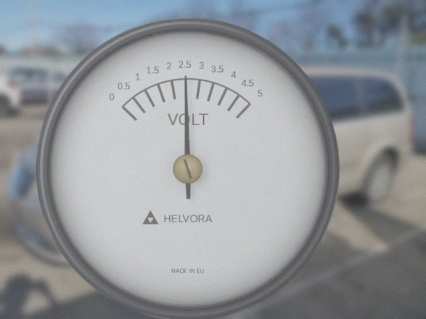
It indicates V 2.5
